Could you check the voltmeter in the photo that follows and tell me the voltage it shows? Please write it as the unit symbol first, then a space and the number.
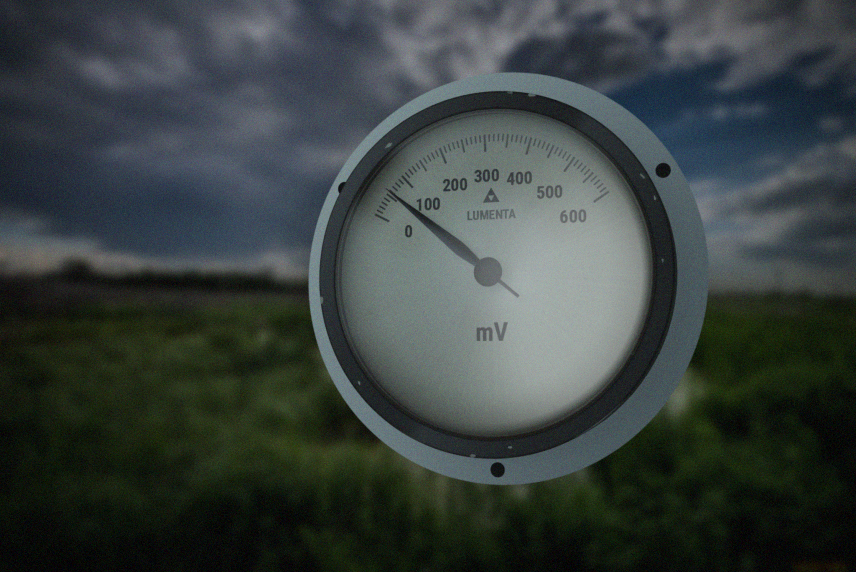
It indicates mV 60
